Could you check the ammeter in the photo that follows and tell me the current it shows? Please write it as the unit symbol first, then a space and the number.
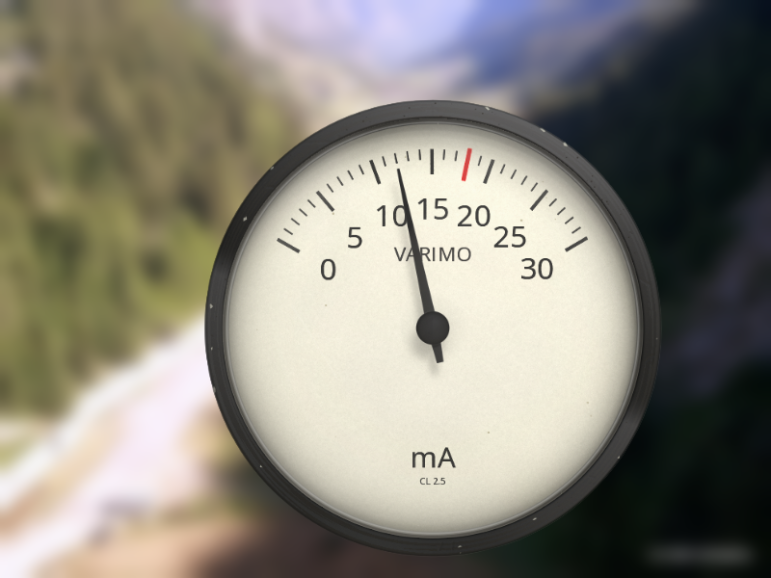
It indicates mA 12
